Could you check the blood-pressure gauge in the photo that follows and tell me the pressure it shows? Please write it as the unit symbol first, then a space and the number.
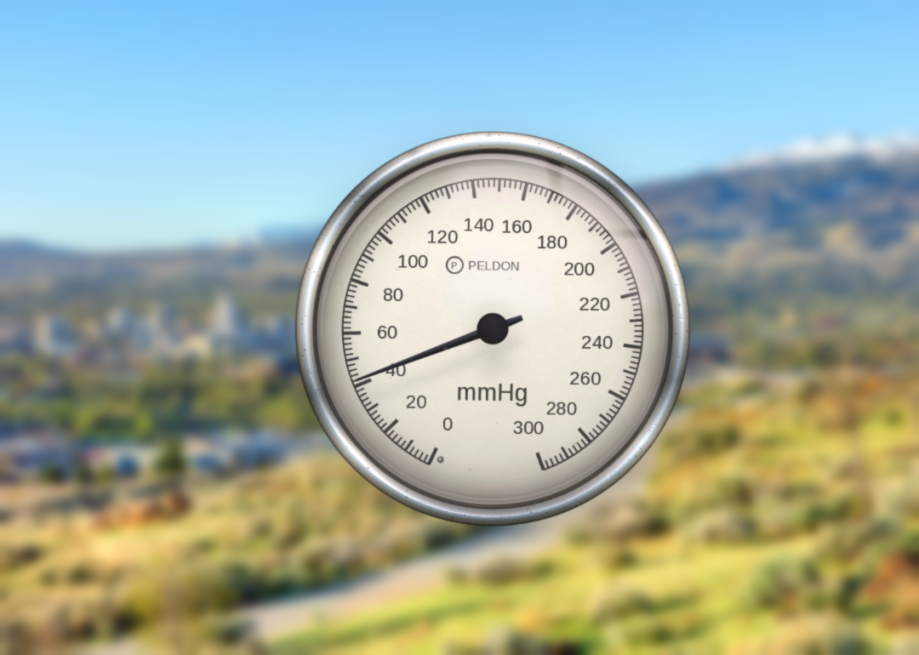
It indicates mmHg 42
